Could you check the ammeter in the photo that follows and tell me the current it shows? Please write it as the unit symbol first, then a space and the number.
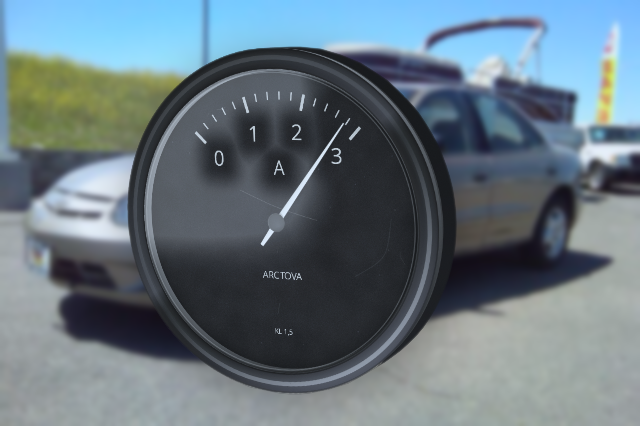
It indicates A 2.8
